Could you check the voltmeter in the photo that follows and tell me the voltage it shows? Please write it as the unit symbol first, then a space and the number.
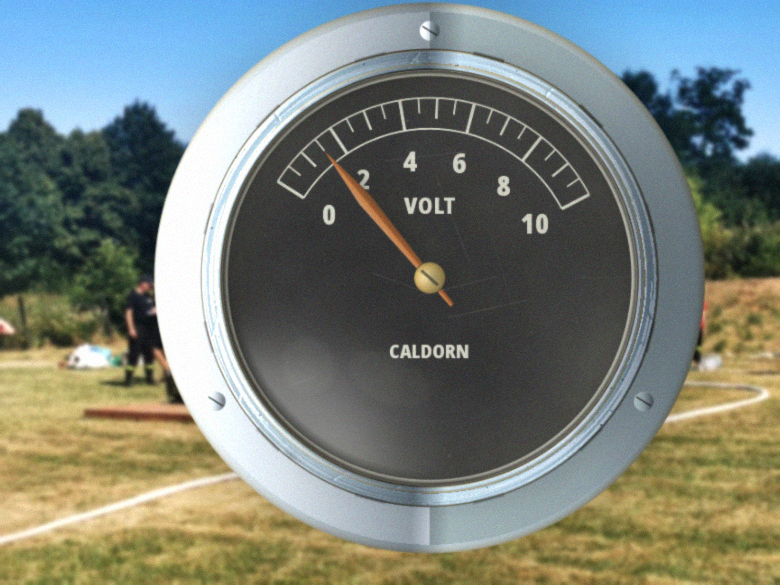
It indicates V 1.5
